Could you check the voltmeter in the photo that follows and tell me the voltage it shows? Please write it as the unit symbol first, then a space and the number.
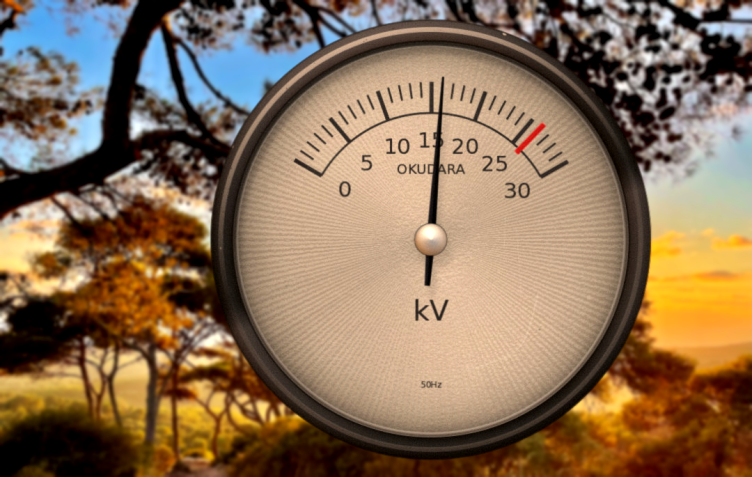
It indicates kV 16
